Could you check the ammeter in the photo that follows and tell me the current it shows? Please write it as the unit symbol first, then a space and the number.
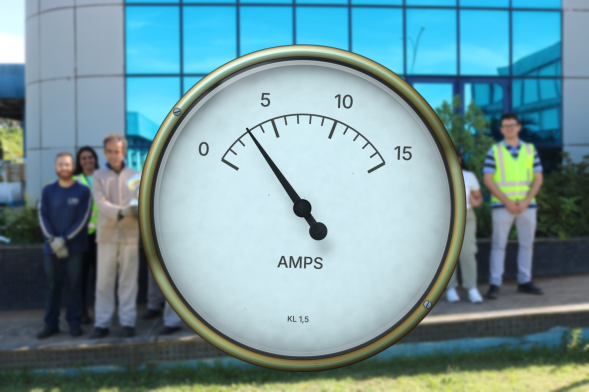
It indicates A 3
